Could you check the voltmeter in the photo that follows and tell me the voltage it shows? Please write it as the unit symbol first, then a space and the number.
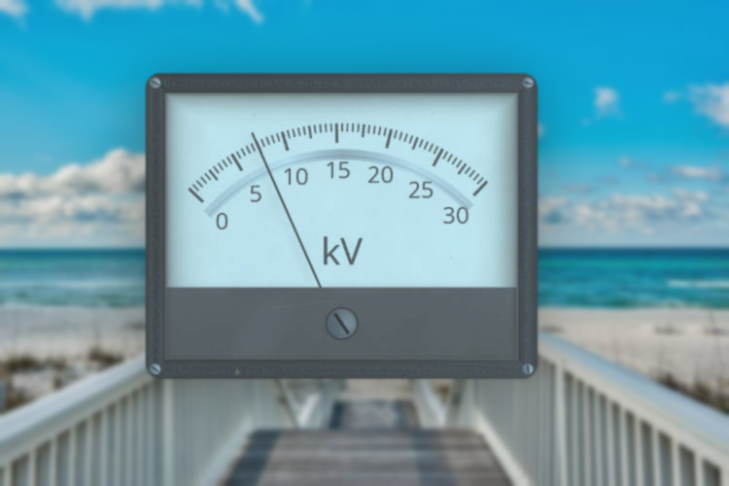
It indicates kV 7.5
